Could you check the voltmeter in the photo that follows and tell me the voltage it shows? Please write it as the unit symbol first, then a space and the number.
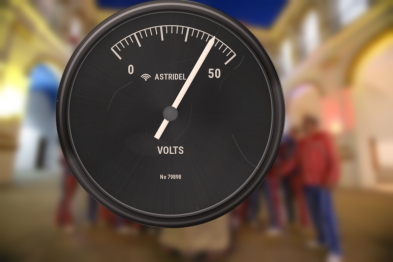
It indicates V 40
